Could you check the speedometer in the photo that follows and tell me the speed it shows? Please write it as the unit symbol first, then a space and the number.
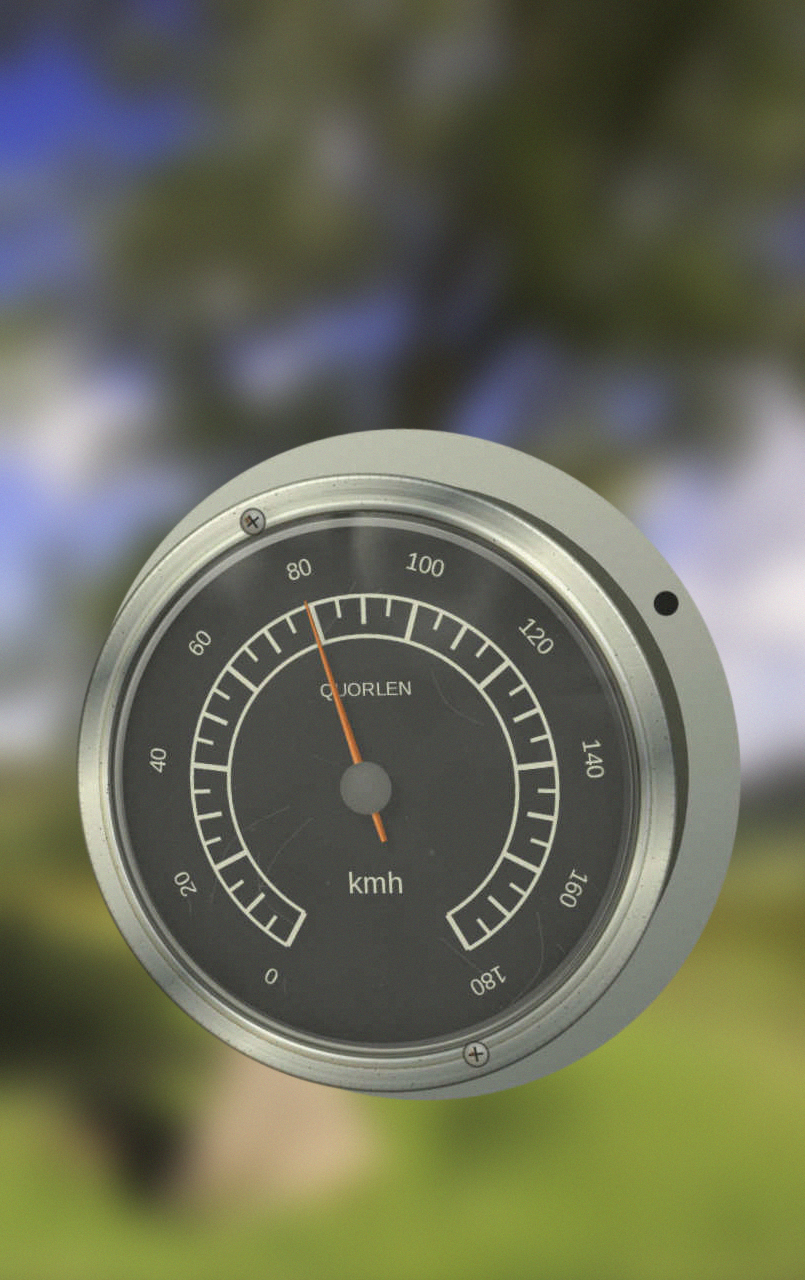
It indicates km/h 80
